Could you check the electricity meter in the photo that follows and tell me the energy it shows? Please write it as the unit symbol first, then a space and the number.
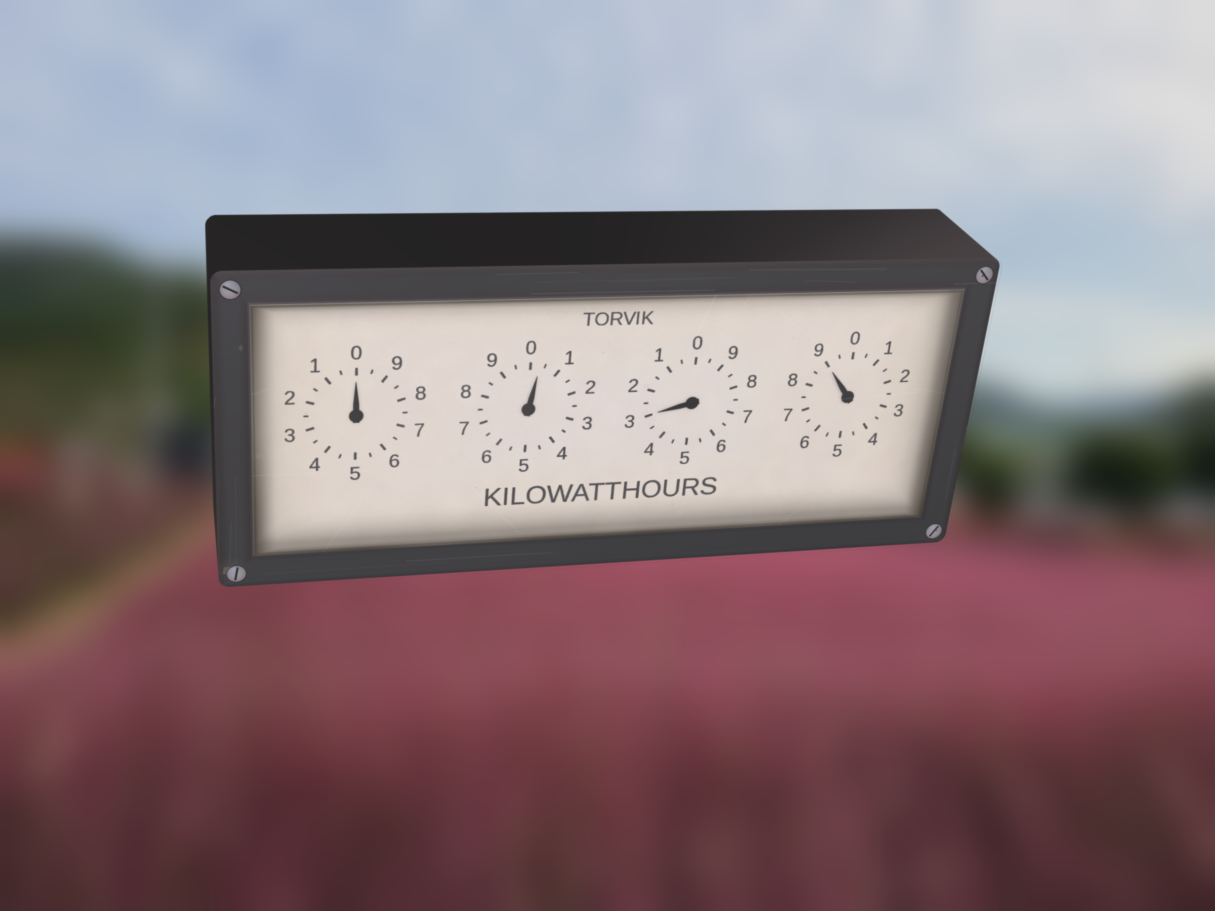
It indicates kWh 29
